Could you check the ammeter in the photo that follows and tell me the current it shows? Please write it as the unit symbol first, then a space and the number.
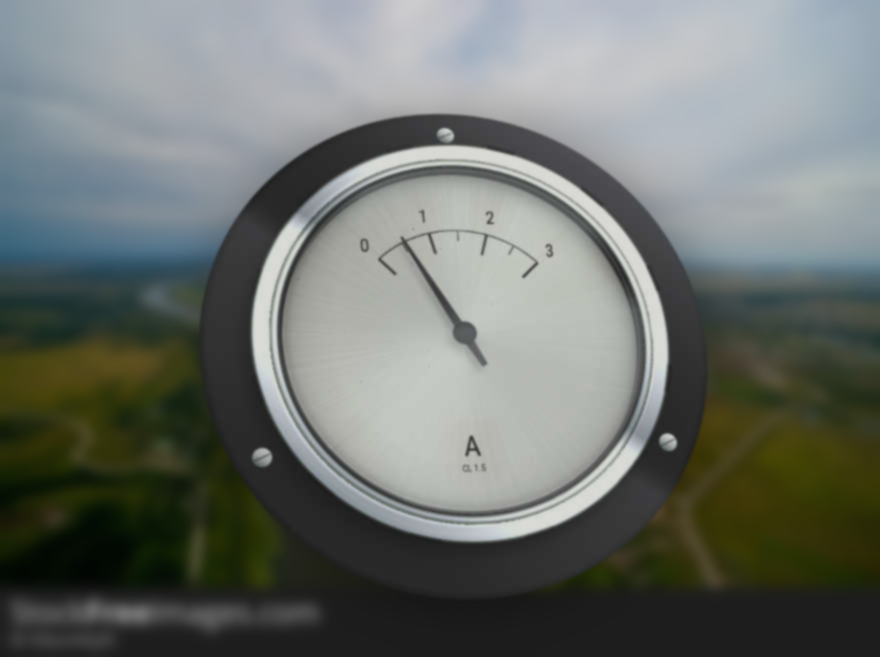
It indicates A 0.5
